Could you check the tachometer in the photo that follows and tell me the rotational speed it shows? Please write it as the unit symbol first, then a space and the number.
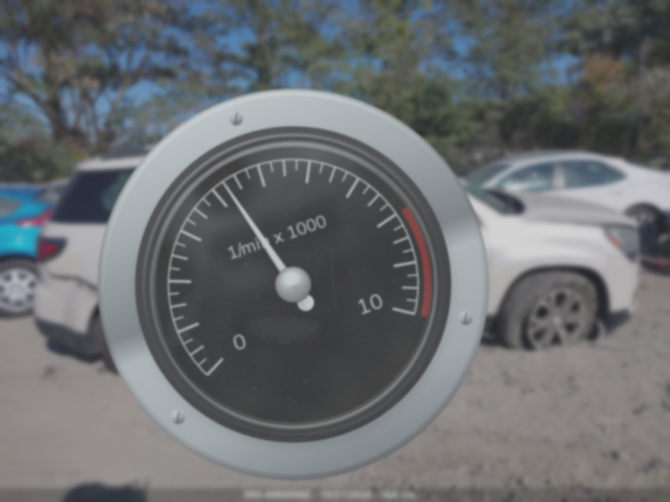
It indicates rpm 4250
